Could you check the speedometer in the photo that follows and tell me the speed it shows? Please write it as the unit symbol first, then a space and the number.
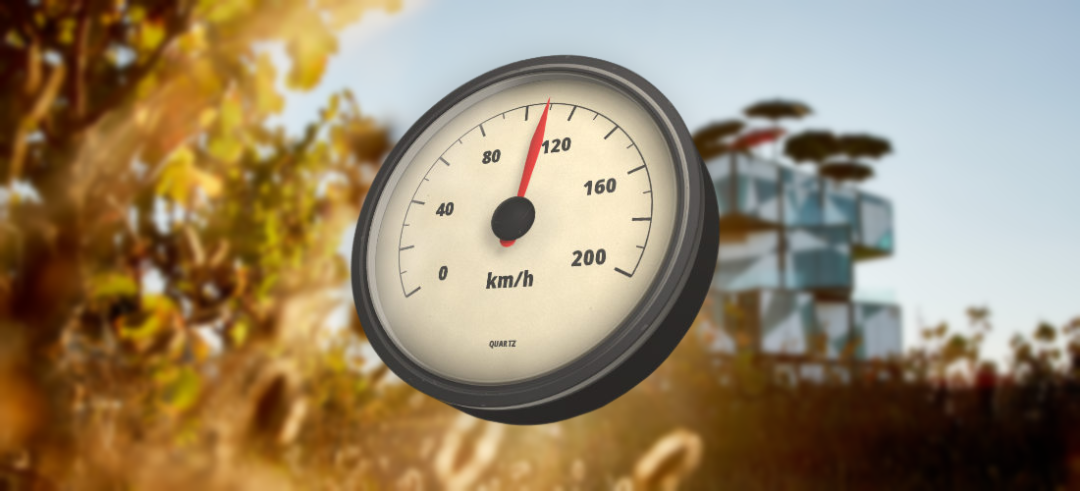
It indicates km/h 110
